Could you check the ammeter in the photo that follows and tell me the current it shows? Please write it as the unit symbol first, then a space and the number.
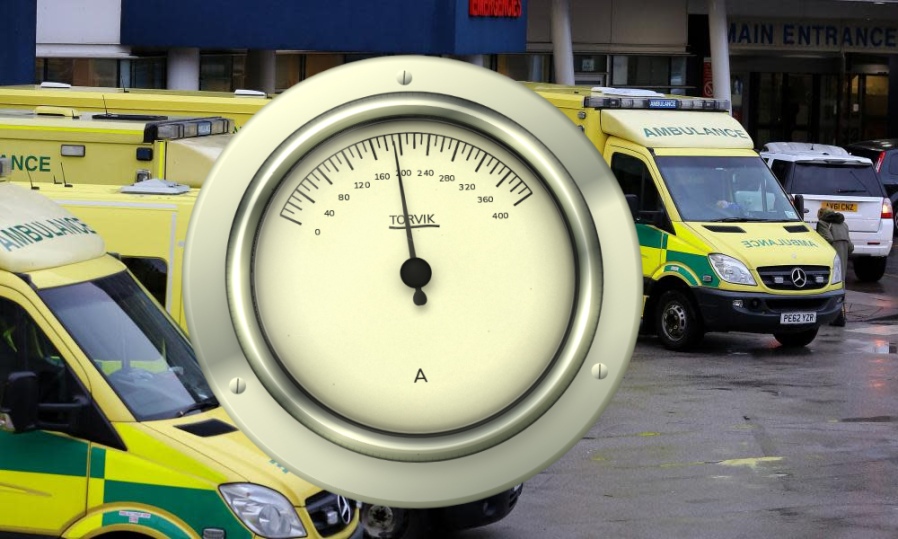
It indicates A 190
